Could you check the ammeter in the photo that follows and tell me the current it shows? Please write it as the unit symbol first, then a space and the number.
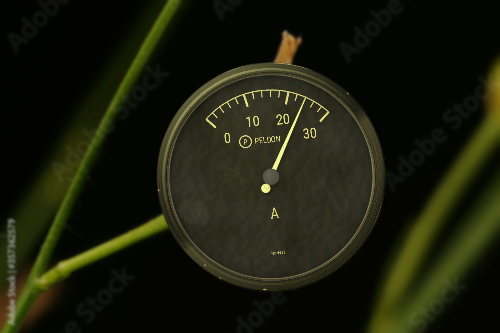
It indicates A 24
